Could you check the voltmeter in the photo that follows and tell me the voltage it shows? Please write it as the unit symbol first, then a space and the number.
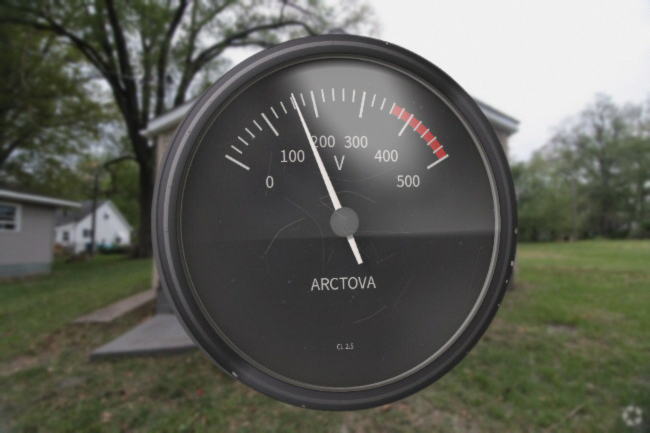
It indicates V 160
